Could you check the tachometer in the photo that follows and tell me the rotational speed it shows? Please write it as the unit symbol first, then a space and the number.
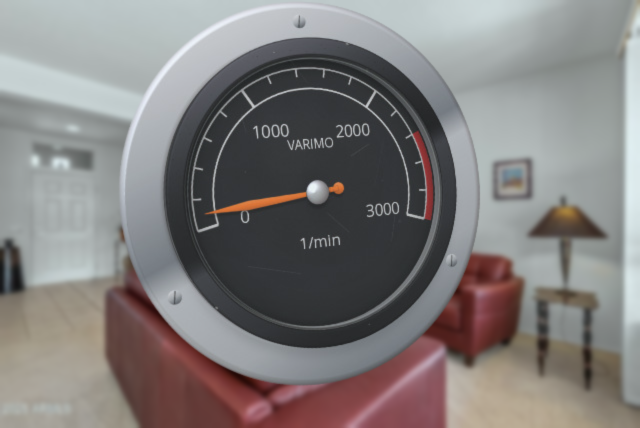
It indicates rpm 100
